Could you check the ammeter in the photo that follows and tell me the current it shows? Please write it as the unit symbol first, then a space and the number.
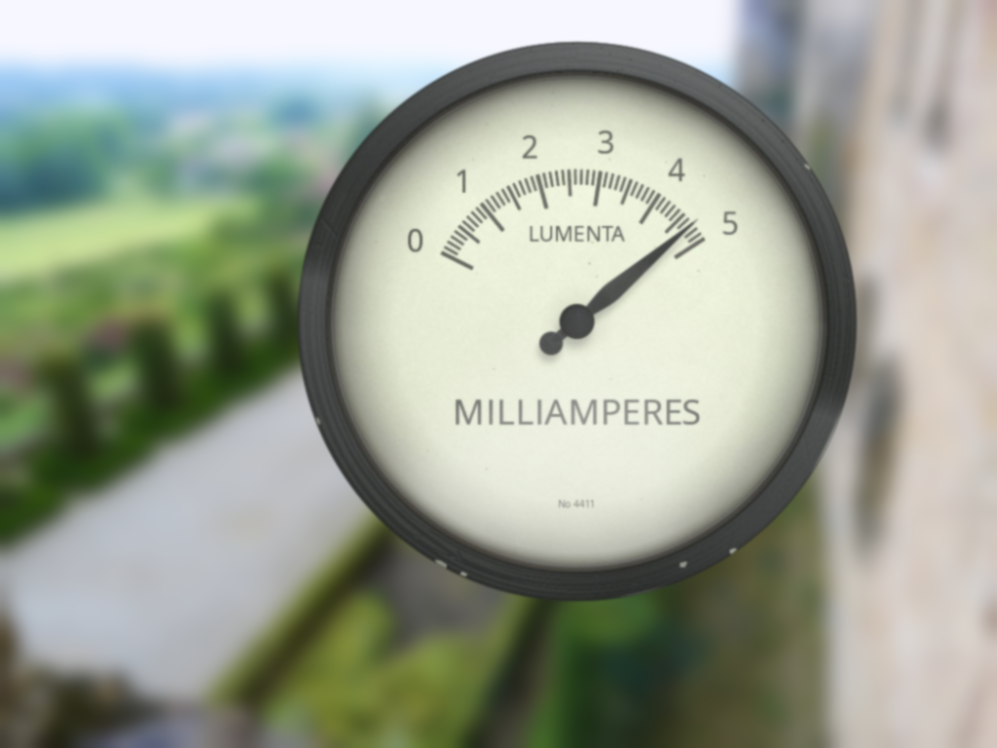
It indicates mA 4.7
